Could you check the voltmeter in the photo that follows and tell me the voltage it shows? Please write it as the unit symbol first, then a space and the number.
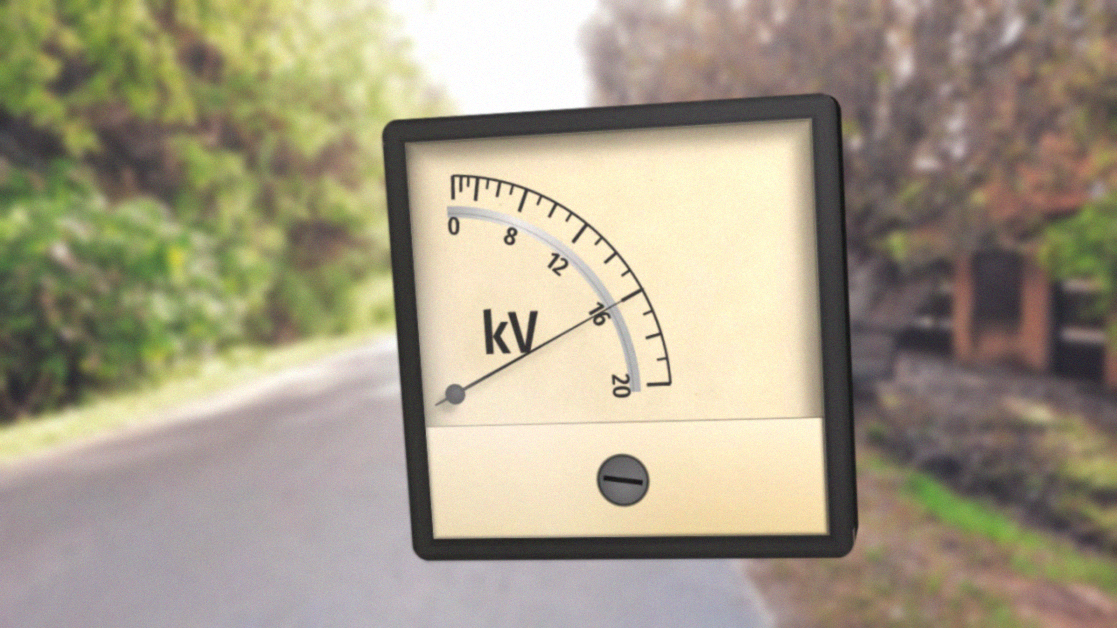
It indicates kV 16
